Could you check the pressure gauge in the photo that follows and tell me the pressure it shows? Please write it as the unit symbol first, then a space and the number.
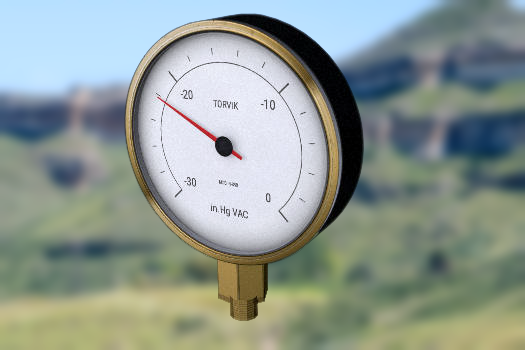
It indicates inHg -22
